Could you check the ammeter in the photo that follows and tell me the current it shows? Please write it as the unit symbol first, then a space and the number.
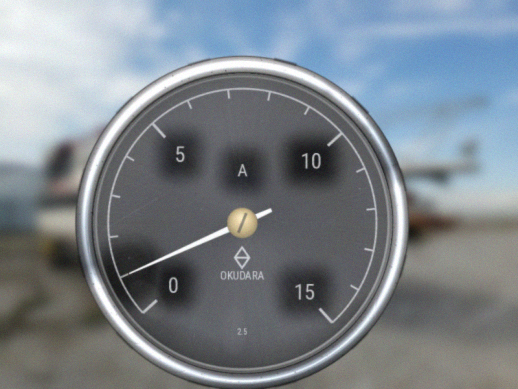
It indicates A 1
